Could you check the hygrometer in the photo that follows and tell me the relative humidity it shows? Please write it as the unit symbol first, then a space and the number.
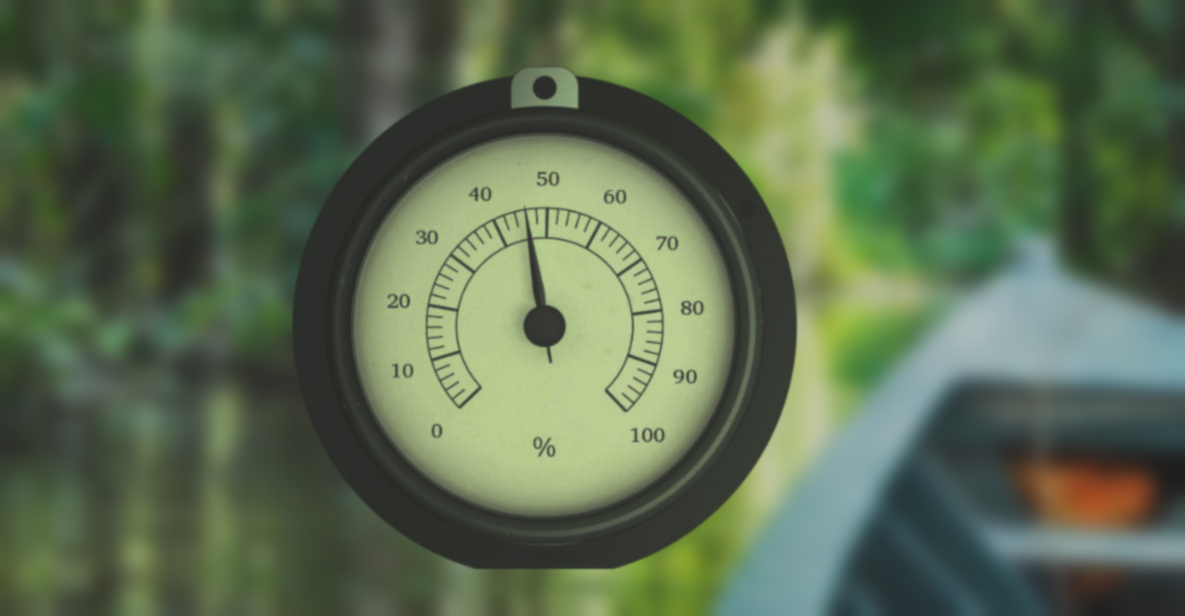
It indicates % 46
